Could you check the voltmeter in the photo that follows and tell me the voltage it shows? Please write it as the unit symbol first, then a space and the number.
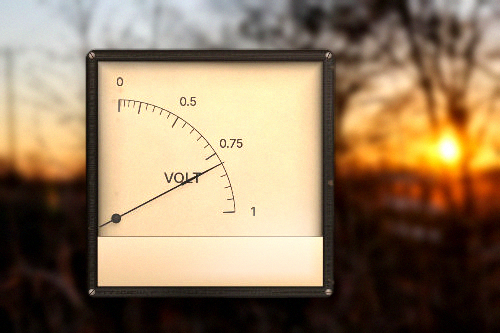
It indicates V 0.8
